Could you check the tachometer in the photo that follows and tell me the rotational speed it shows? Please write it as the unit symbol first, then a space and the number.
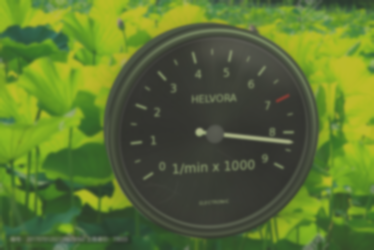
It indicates rpm 8250
